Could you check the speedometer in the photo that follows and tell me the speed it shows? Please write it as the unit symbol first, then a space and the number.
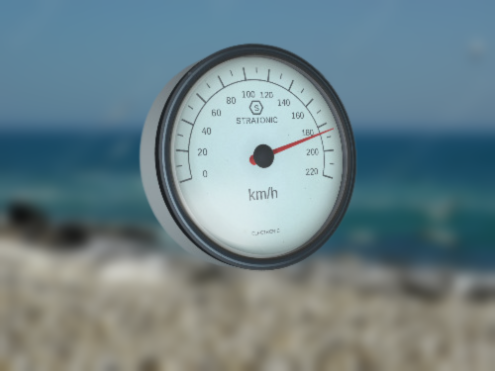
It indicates km/h 185
